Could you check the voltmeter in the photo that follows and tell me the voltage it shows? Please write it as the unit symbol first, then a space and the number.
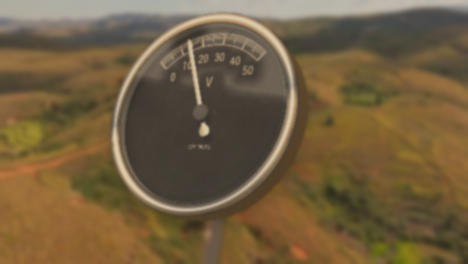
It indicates V 15
